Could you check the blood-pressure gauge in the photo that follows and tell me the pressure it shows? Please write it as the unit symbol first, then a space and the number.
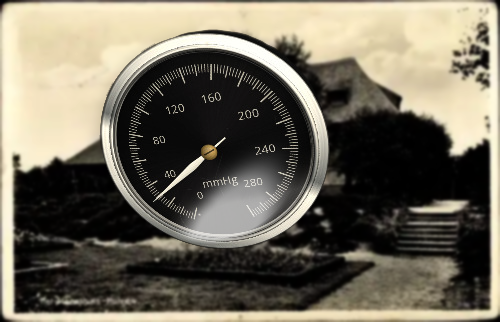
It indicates mmHg 30
